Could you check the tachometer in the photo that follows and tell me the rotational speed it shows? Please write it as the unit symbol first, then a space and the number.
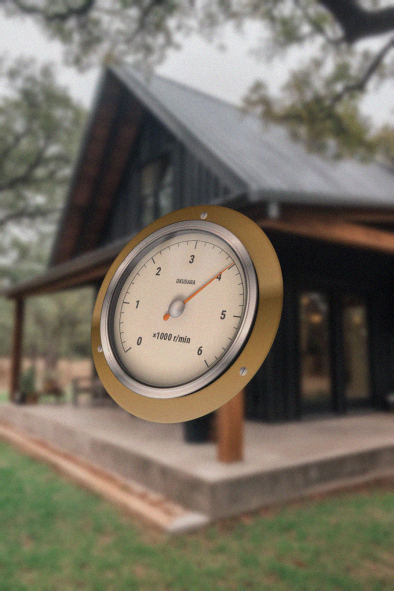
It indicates rpm 4000
